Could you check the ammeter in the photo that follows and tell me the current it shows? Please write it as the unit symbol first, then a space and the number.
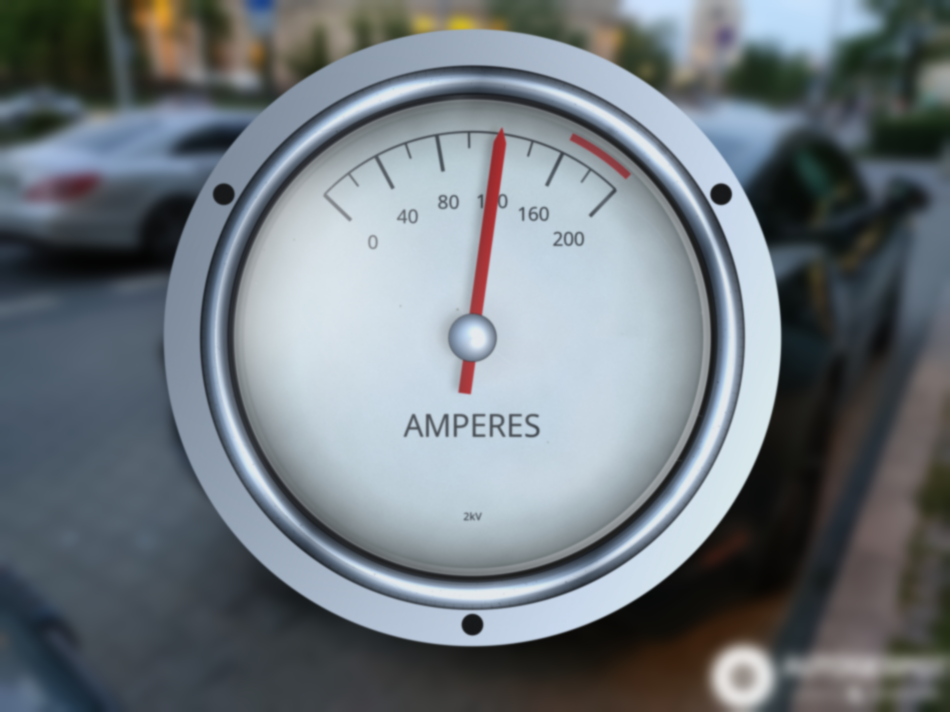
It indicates A 120
